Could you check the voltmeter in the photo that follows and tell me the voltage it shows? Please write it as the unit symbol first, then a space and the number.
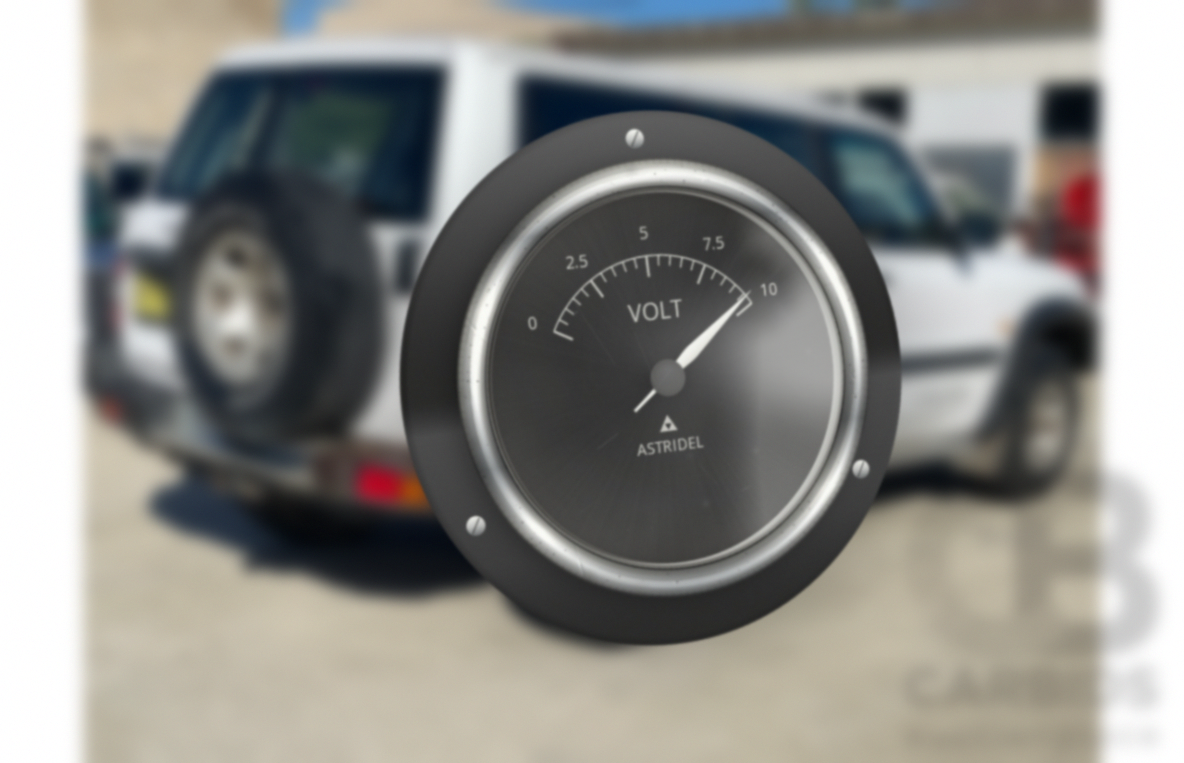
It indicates V 9.5
